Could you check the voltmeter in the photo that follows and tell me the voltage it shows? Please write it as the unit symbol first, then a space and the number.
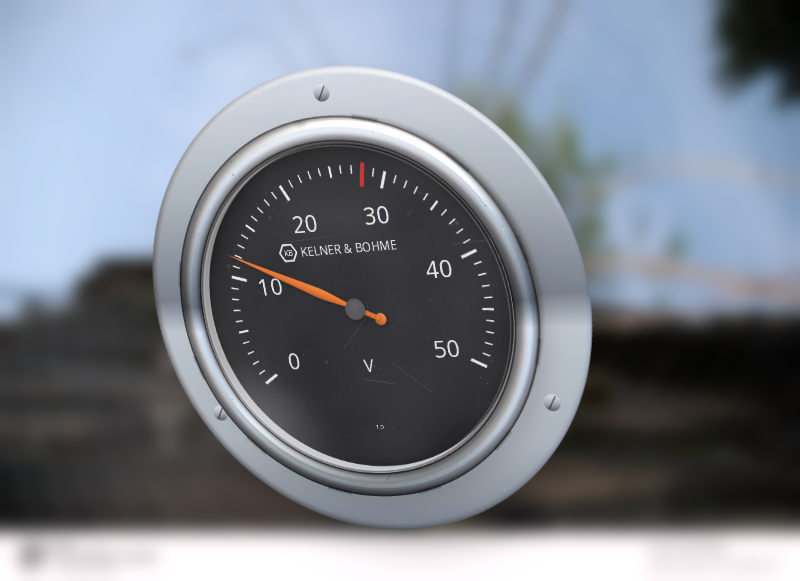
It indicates V 12
